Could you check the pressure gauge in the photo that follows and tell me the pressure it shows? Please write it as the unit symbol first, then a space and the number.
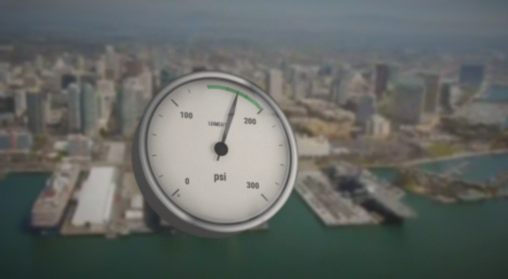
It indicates psi 170
